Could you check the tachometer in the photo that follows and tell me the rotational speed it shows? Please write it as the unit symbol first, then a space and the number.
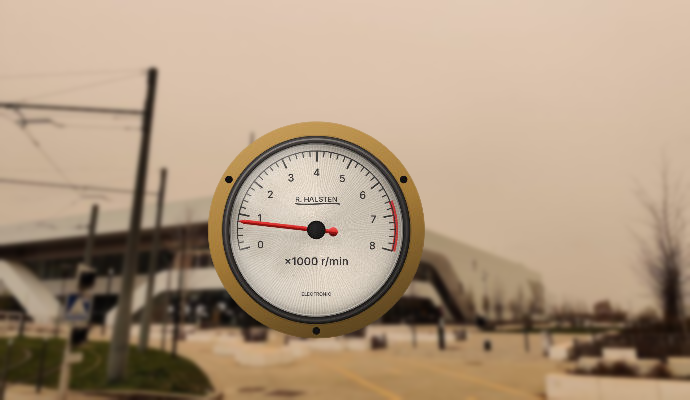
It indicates rpm 800
